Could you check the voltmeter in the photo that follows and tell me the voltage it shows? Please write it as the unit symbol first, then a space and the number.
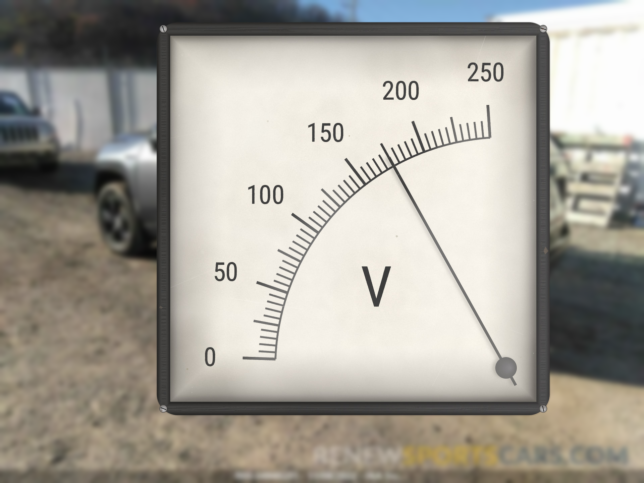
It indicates V 175
